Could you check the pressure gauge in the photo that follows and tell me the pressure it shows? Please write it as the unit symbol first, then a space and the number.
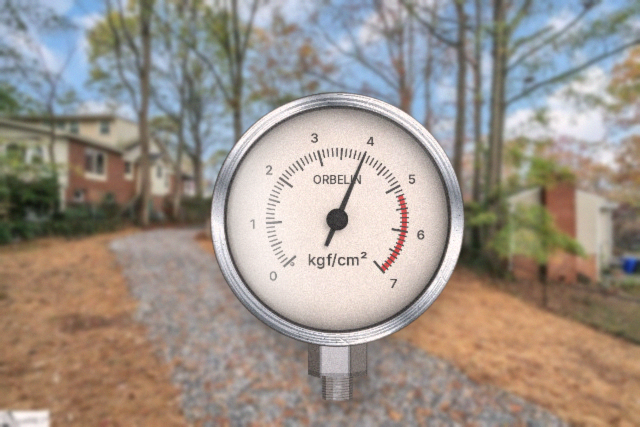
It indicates kg/cm² 4
